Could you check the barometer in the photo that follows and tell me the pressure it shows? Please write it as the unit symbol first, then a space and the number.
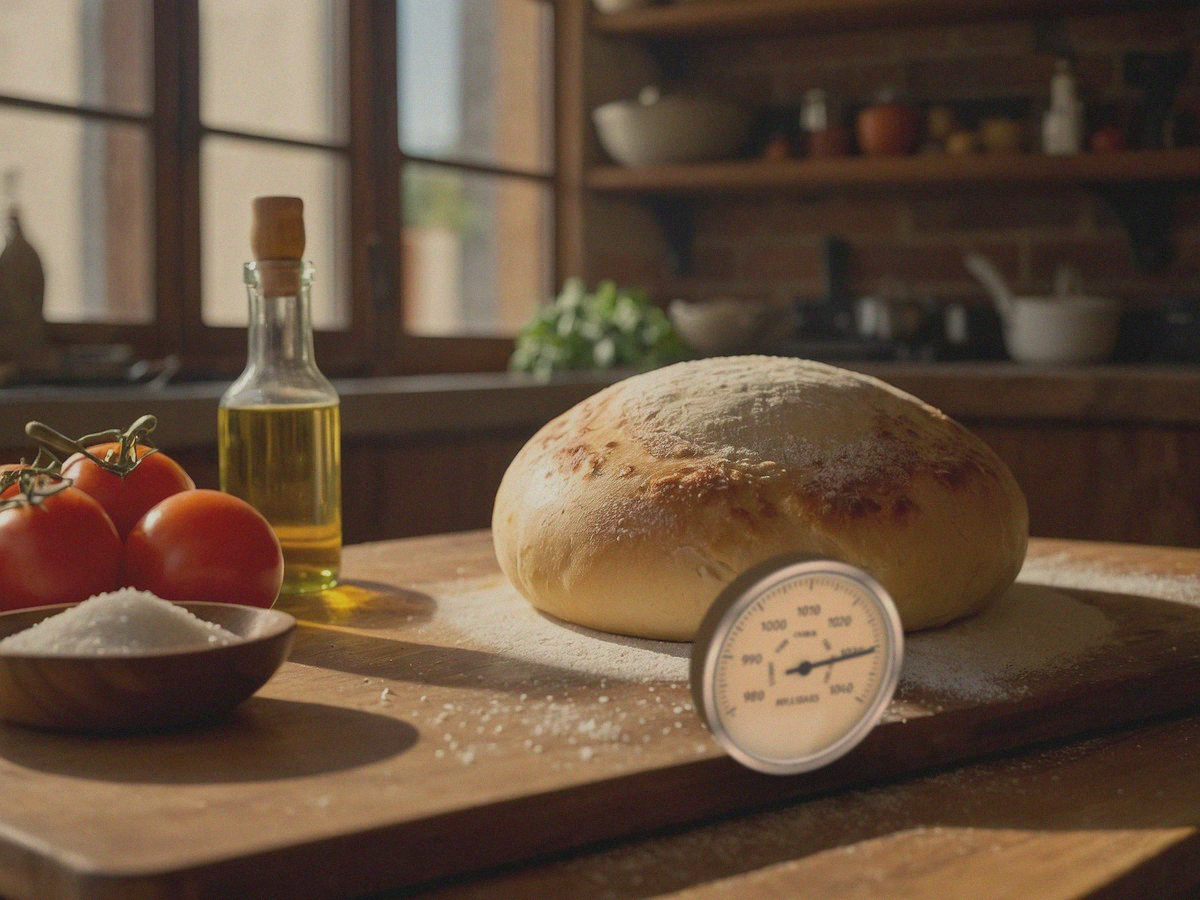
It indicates mbar 1030
